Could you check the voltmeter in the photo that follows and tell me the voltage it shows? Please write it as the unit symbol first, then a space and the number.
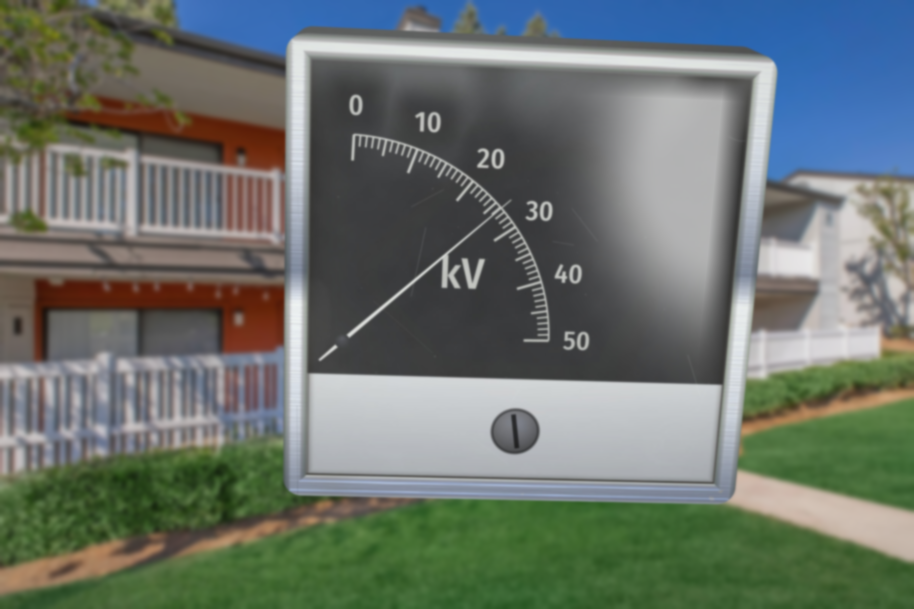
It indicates kV 26
